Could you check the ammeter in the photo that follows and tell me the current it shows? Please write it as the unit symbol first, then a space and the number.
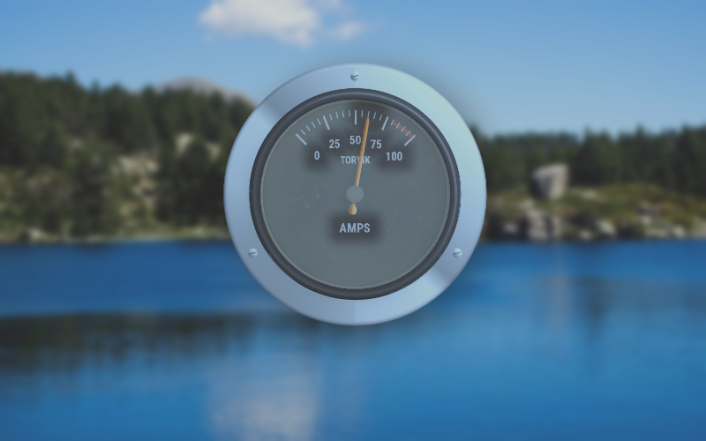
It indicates A 60
